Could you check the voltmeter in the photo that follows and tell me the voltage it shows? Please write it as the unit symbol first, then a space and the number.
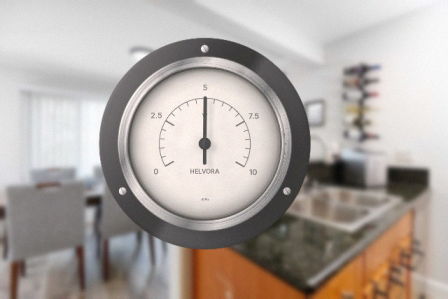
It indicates V 5
